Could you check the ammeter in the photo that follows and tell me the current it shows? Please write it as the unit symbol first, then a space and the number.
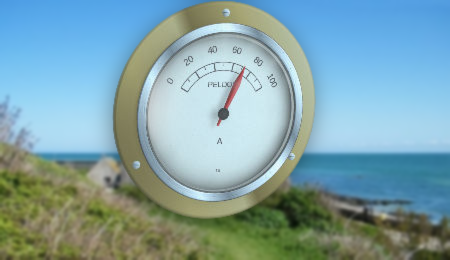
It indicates A 70
